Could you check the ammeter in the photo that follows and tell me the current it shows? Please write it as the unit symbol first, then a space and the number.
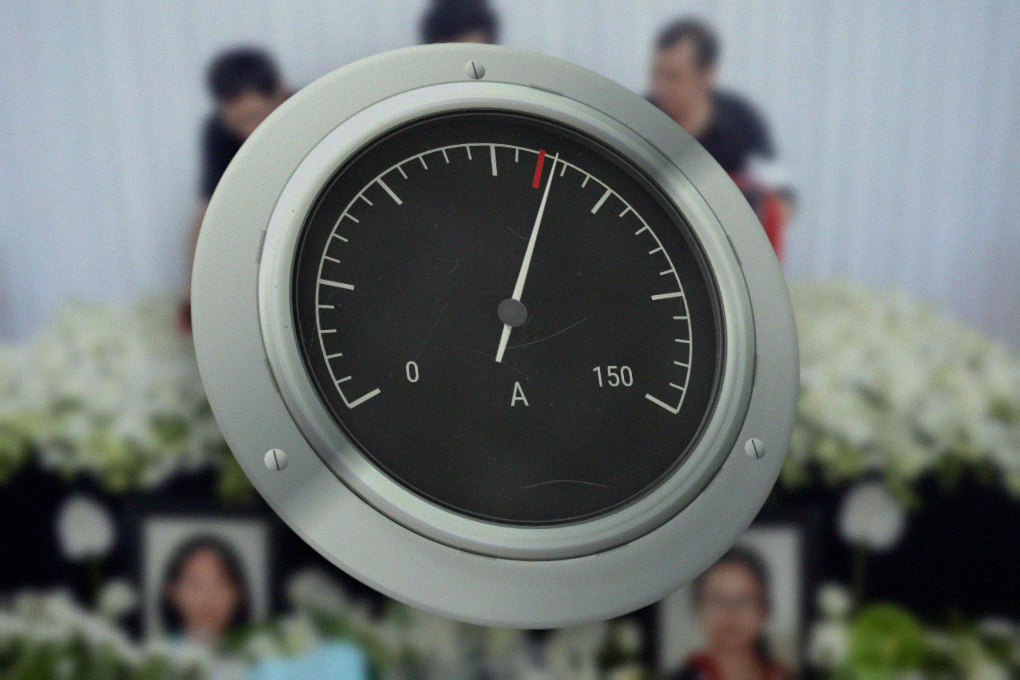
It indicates A 87.5
